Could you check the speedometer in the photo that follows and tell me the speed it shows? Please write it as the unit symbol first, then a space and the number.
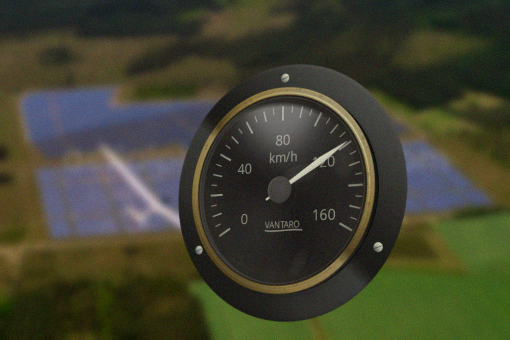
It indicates km/h 120
